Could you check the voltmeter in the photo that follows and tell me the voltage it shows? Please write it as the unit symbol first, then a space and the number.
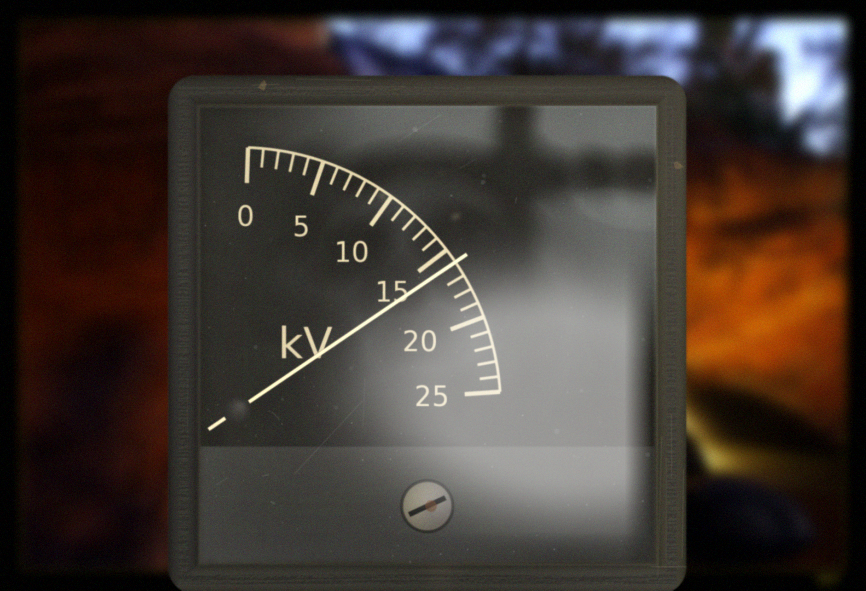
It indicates kV 16
